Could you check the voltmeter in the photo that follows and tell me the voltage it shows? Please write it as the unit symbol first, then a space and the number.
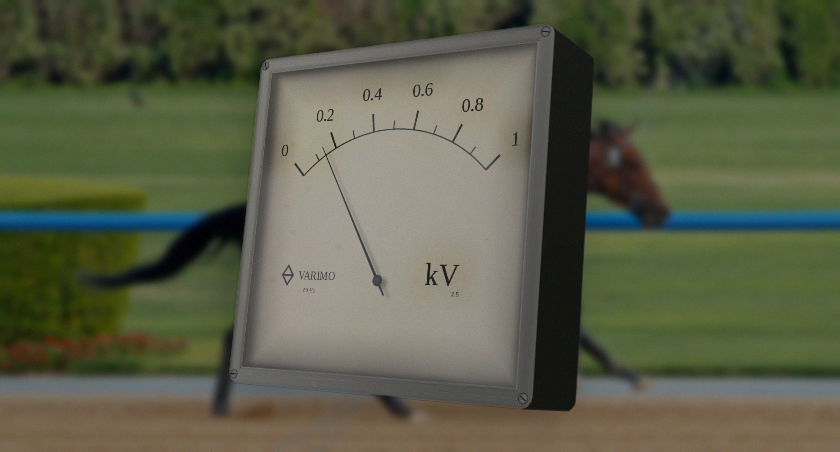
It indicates kV 0.15
